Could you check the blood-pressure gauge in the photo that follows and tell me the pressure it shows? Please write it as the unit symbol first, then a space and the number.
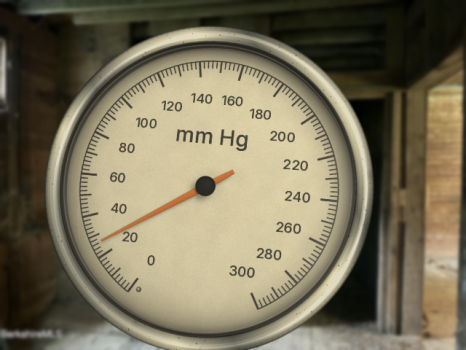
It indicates mmHg 26
